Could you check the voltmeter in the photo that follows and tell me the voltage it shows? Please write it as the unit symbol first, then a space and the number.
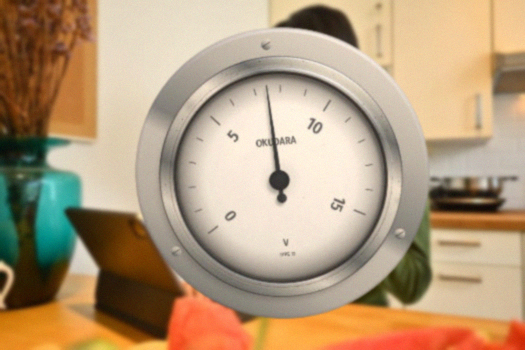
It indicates V 7.5
